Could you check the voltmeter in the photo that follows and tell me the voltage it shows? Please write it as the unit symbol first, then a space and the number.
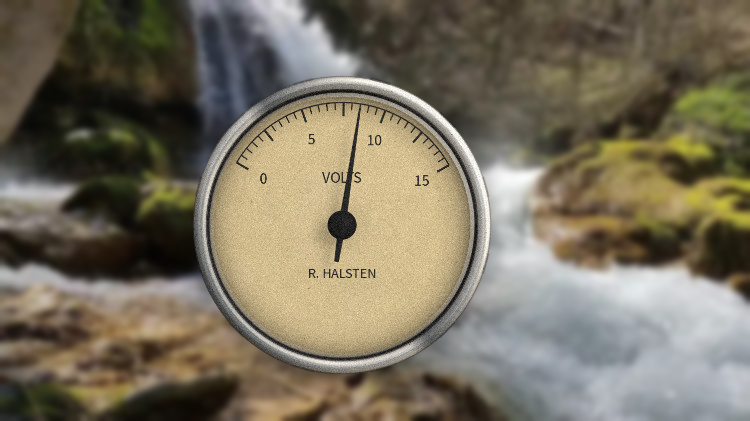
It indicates V 8.5
